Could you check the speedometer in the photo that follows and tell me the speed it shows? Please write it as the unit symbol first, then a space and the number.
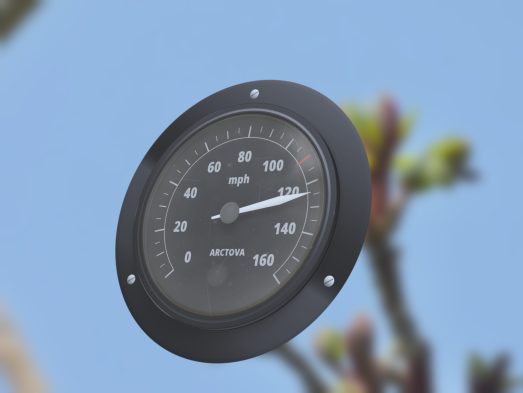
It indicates mph 125
